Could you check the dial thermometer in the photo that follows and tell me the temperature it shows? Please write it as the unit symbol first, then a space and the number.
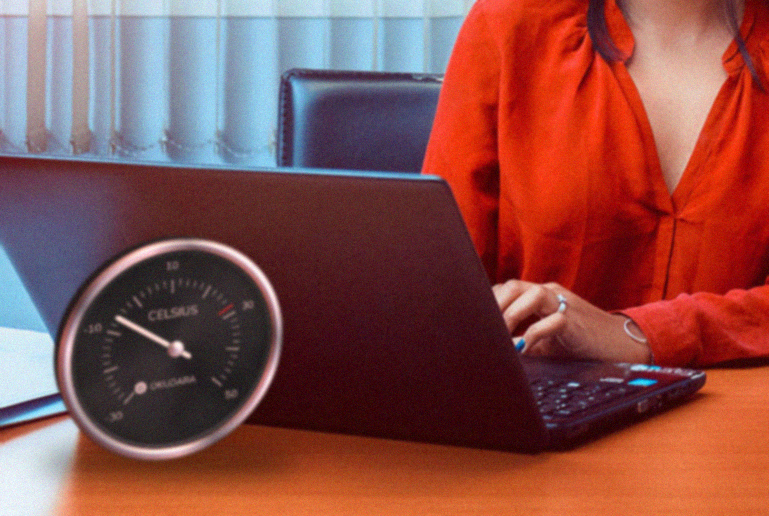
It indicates °C -6
